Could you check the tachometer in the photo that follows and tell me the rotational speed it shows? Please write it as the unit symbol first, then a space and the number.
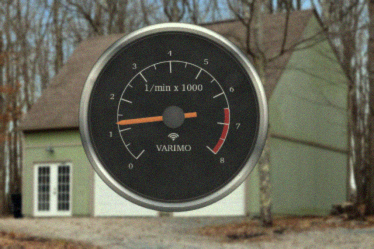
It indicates rpm 1250
